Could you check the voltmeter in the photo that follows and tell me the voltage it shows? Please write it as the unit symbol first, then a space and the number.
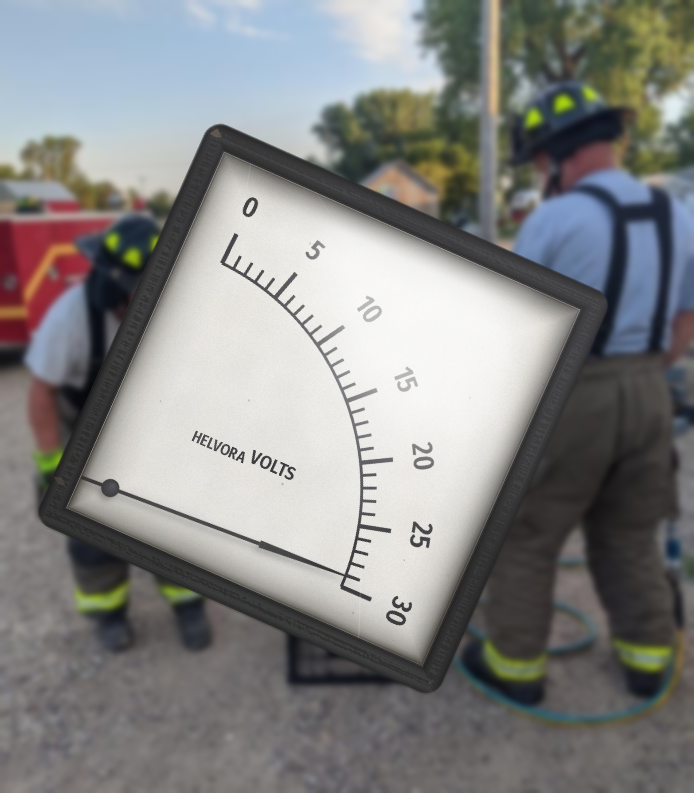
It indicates V 29
